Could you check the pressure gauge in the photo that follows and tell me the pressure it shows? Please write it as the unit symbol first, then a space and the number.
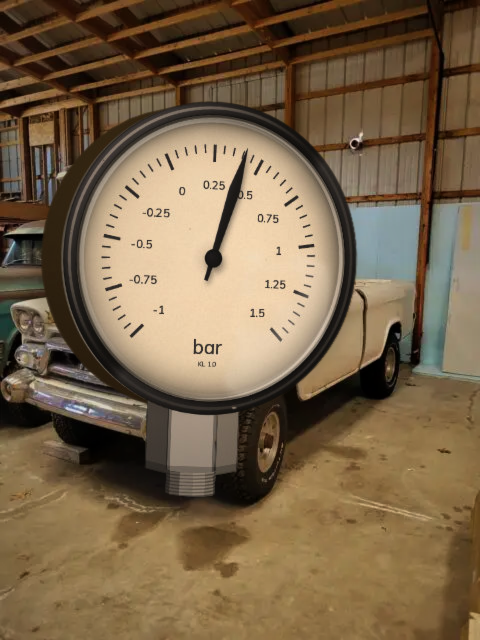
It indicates bar 0.4
